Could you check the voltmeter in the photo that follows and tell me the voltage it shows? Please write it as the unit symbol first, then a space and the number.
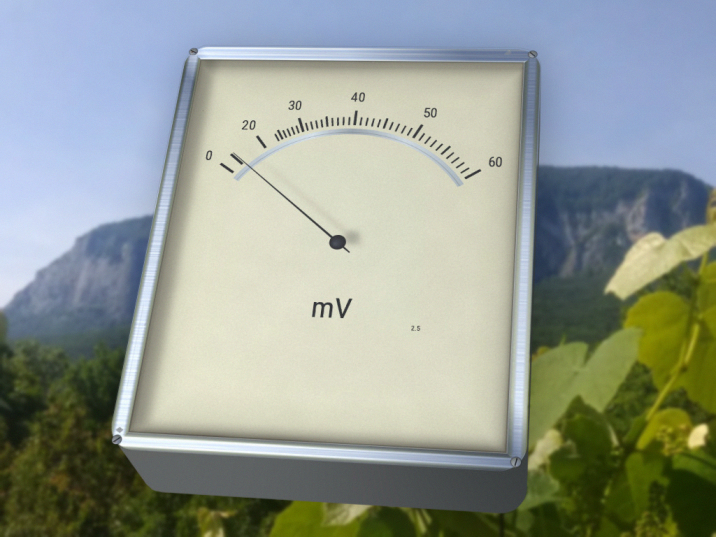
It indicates mV 10
